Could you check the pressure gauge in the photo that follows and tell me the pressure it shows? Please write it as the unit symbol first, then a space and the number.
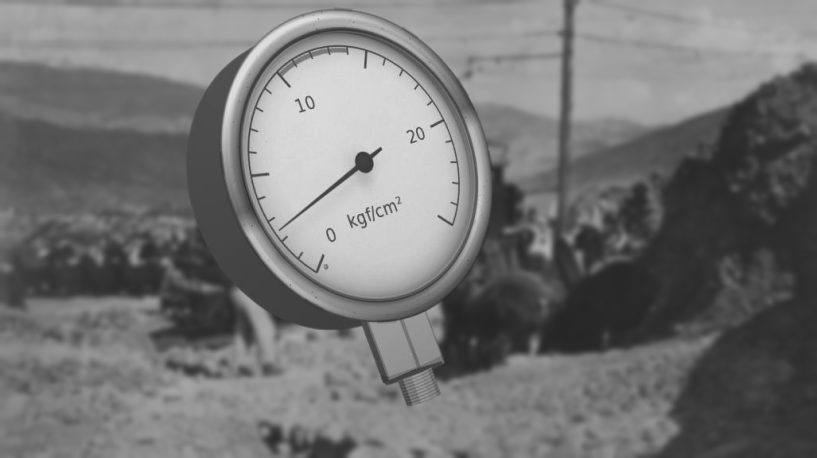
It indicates kg/cm² 2.5
